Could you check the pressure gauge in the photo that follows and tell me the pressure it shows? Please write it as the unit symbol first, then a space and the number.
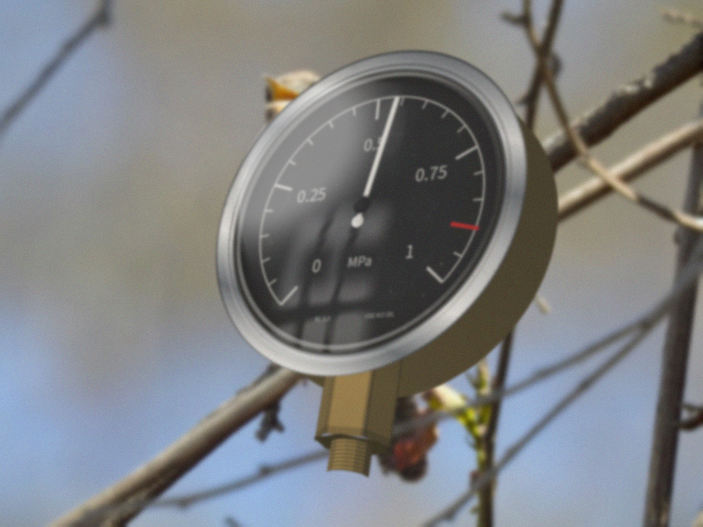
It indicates MPa 0.55
